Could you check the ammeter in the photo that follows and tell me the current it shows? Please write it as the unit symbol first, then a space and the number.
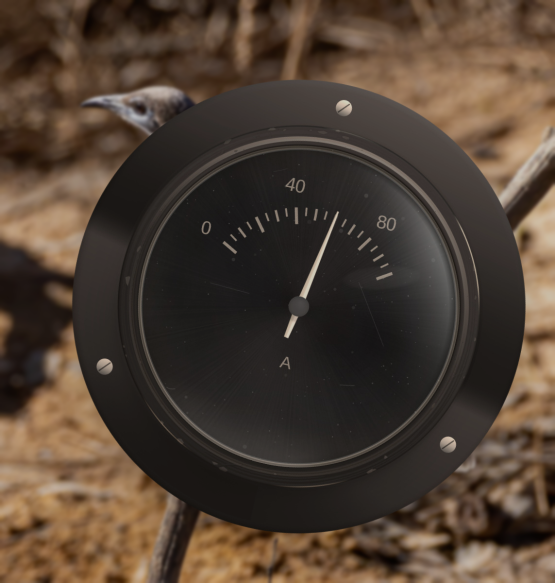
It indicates A 60
